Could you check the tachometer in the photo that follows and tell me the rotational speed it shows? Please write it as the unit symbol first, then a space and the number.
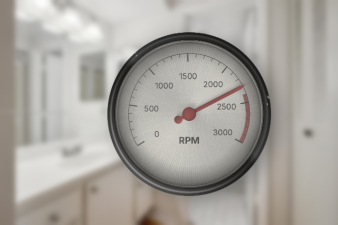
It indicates rpm 2300
